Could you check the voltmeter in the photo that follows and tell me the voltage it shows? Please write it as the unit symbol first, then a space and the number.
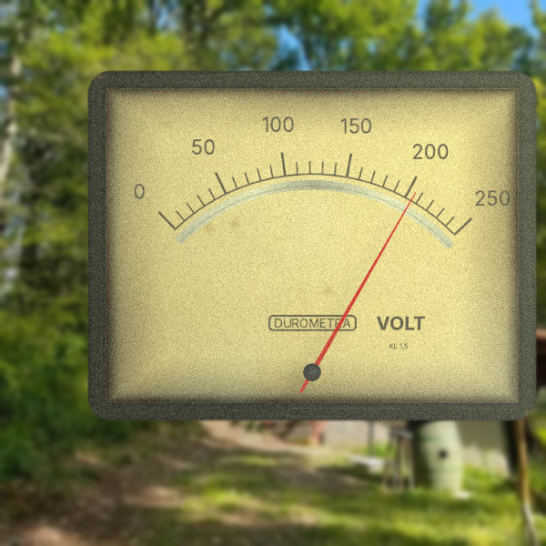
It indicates V 205
